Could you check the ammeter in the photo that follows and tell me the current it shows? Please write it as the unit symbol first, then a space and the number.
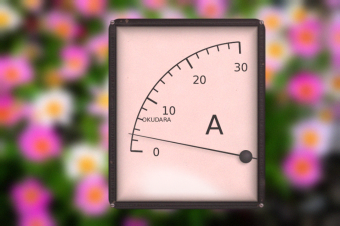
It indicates A 3
